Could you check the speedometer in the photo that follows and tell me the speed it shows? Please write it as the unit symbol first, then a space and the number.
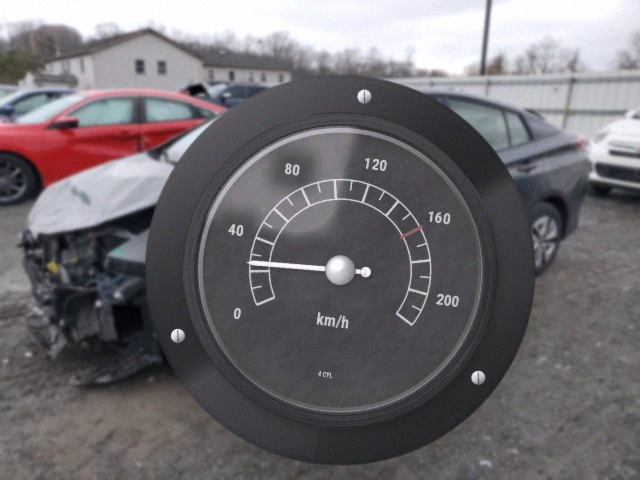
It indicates km/h 25
